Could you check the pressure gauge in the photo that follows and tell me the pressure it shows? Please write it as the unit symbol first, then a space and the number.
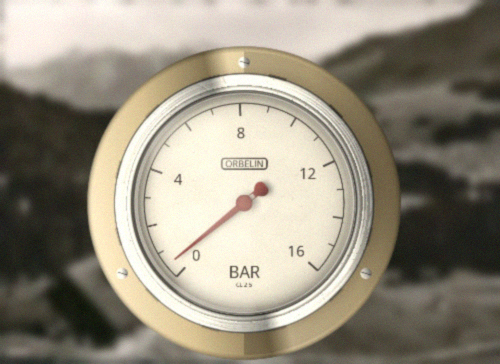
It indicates bar 0.5
